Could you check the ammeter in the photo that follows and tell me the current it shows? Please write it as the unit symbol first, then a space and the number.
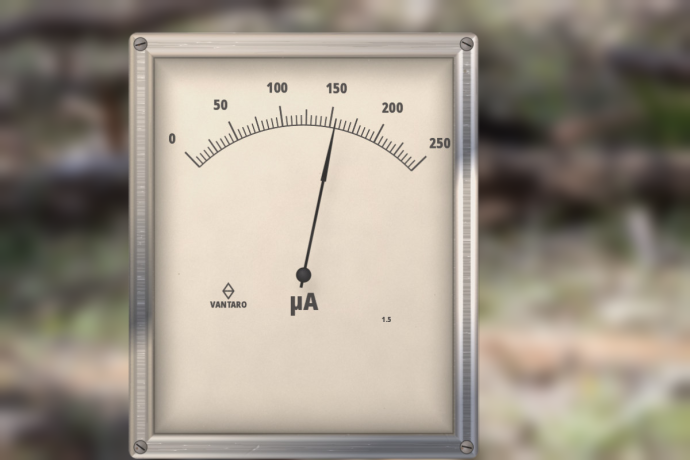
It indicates µA 155
